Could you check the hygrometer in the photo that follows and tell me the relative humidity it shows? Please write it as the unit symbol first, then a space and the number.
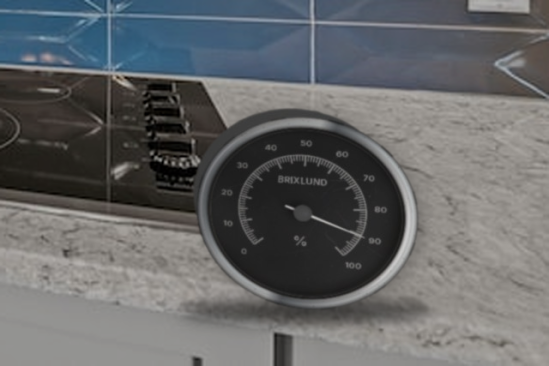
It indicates % 90
